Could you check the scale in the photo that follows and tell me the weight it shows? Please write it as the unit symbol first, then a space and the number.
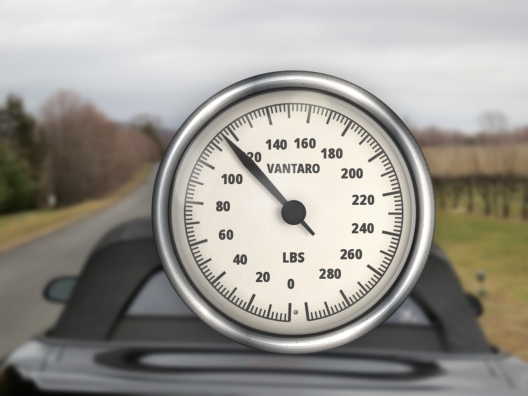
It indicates lb 116
